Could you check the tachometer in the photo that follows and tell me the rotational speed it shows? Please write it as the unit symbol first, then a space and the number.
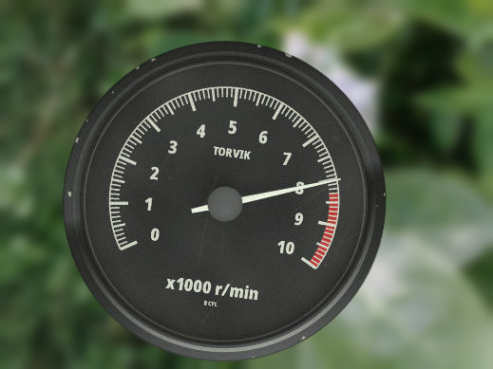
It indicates rpm 8000
